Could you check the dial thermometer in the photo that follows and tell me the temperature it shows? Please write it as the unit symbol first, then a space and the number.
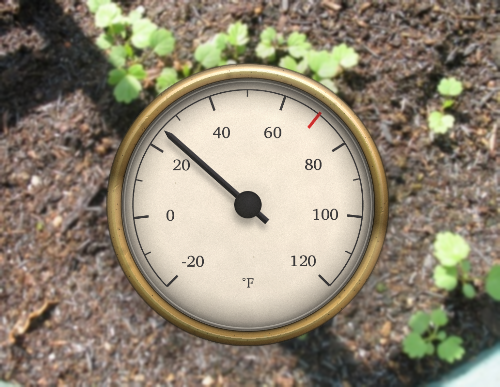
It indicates °F 25
